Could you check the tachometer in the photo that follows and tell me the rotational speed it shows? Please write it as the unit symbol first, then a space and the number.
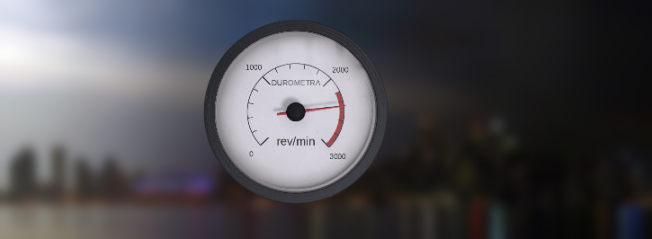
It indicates rpm 2400
